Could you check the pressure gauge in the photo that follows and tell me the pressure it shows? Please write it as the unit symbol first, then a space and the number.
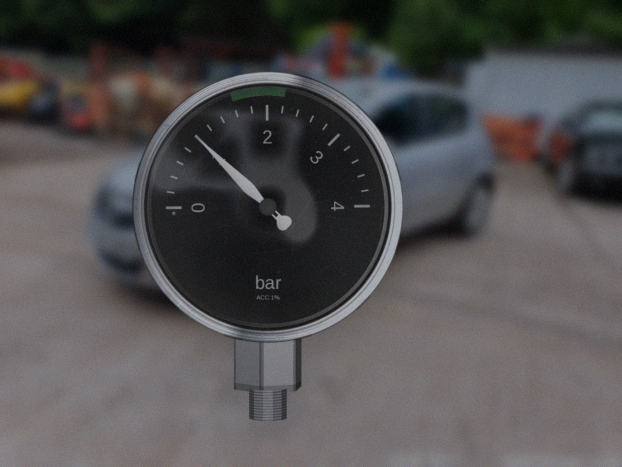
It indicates bar 1
